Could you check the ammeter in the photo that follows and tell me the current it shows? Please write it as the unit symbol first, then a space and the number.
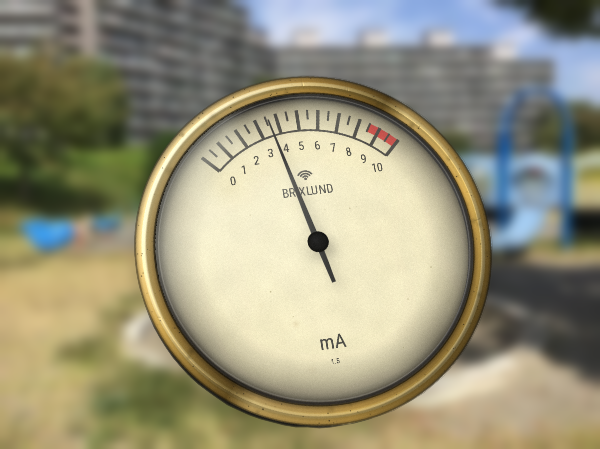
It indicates mA 3.5
